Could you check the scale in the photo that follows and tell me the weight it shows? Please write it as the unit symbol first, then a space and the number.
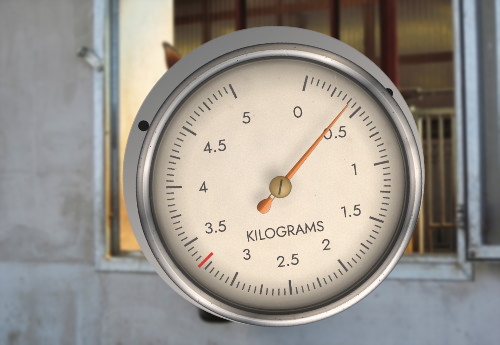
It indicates kg 0.4
